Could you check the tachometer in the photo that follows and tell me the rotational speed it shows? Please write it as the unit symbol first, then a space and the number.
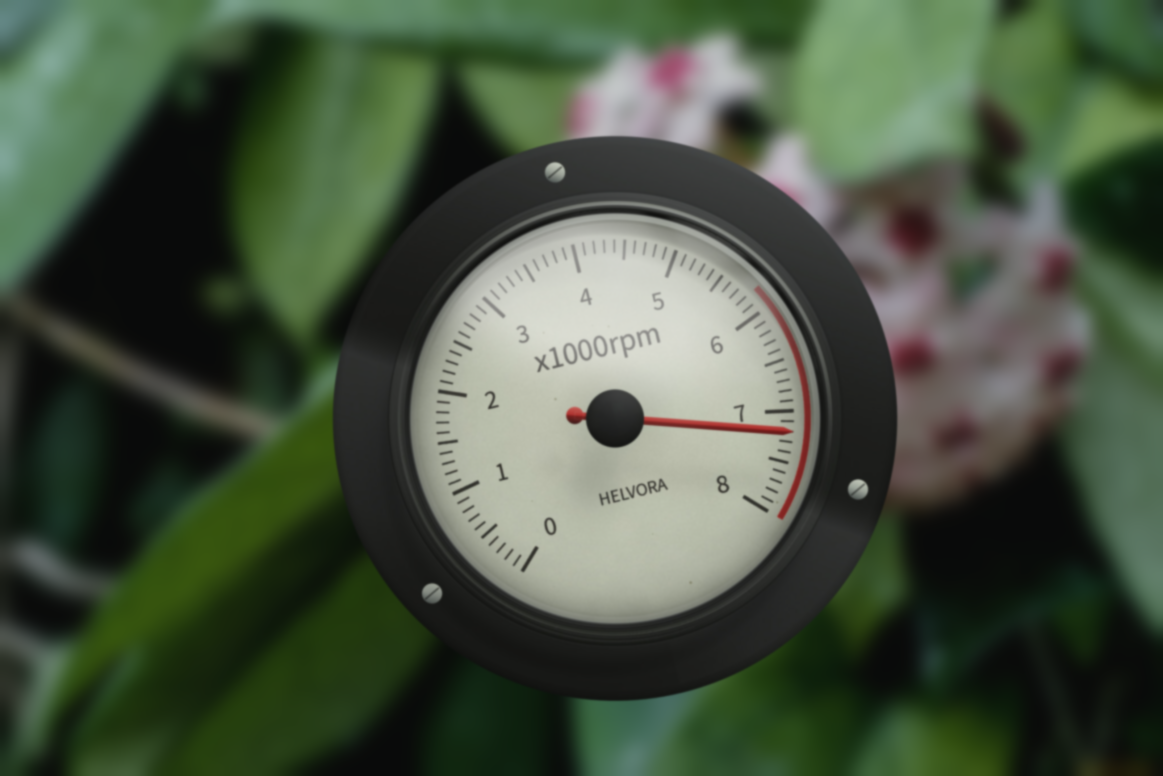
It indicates rpm 7200
